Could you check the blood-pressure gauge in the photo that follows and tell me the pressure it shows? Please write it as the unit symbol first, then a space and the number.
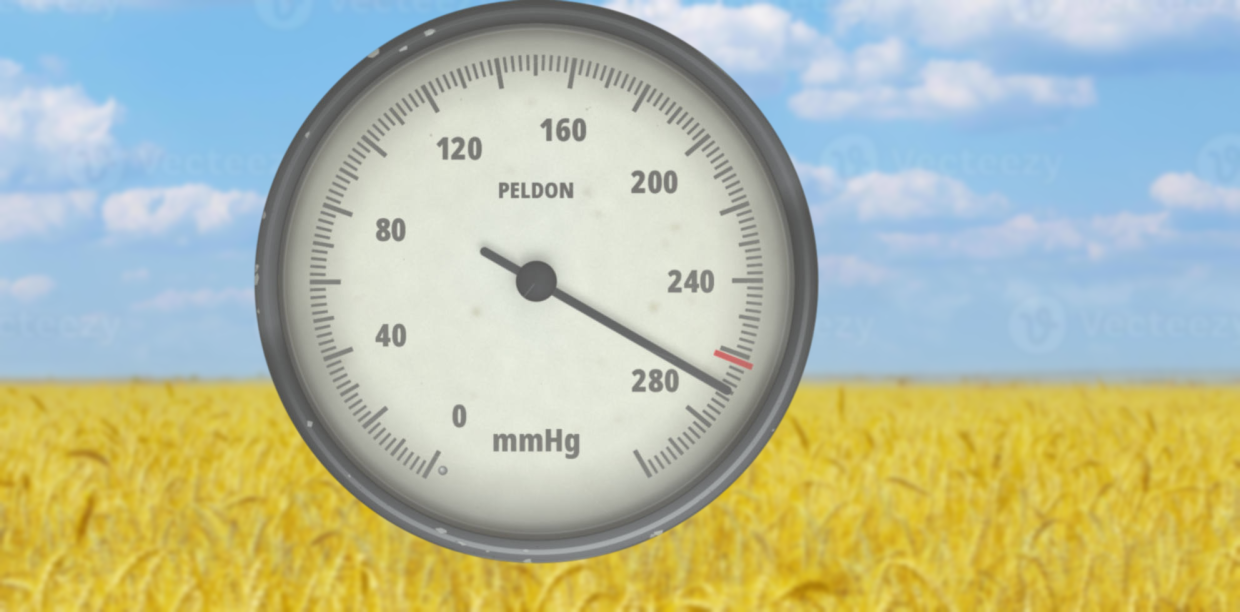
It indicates mmHg 270
